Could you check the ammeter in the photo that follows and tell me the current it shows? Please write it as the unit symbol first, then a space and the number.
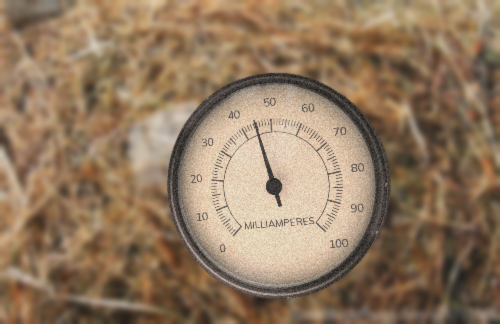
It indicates mA 45
